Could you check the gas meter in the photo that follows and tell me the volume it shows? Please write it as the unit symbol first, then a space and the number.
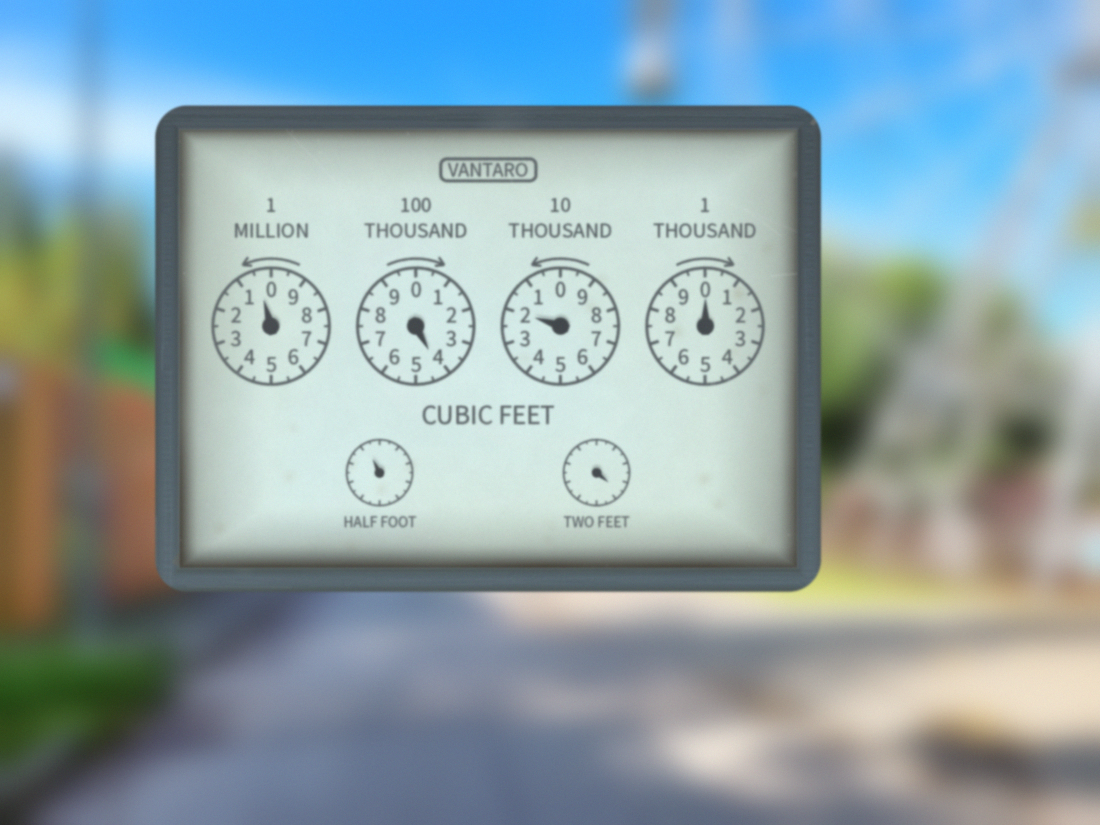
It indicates ft³ 42000
